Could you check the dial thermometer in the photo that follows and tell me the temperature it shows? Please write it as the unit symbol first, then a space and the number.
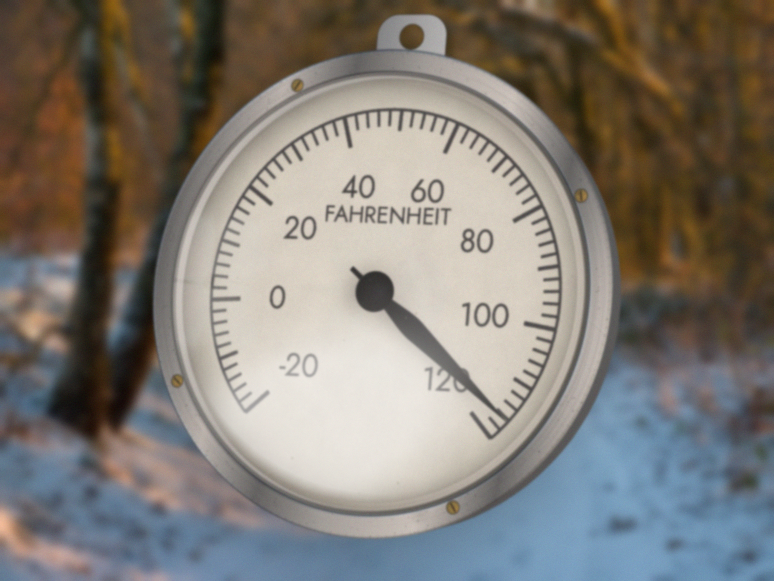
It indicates °F 116
